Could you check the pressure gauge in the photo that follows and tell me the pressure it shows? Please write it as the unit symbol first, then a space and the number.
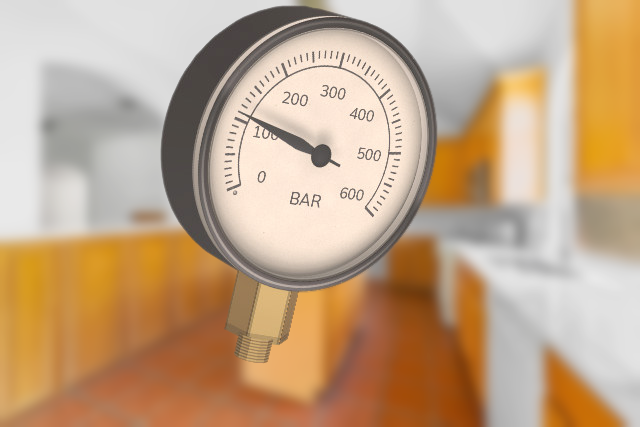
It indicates bar 110
